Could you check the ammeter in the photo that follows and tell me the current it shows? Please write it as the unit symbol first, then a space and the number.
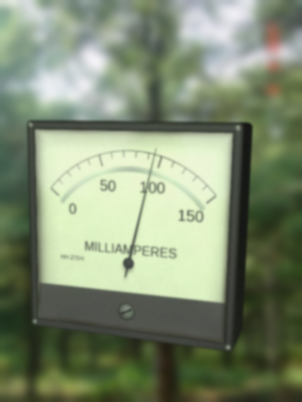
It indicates mA 95
